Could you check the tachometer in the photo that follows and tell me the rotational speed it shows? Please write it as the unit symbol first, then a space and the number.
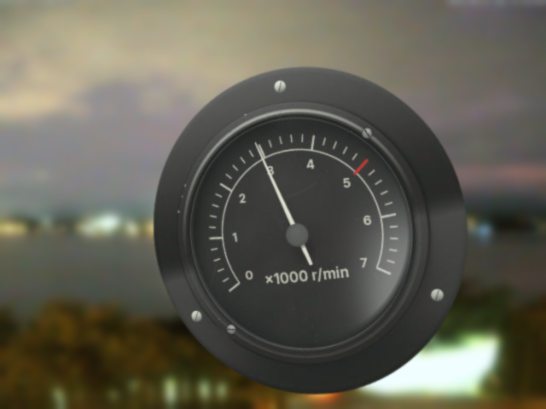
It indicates rpm 3000
